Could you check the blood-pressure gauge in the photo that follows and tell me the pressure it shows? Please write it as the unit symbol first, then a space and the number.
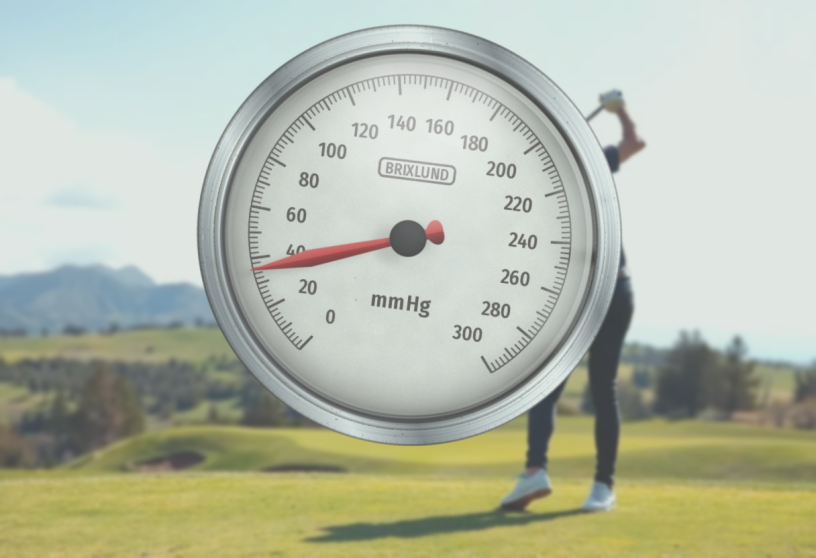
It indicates mmHg 36
